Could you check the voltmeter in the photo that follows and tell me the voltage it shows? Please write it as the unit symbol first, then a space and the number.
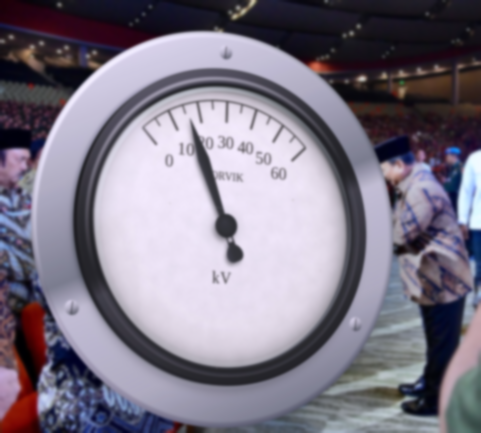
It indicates kV 15
